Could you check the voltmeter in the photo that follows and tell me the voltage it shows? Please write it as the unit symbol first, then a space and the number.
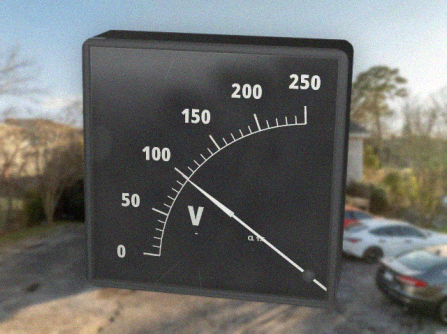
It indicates V 100
